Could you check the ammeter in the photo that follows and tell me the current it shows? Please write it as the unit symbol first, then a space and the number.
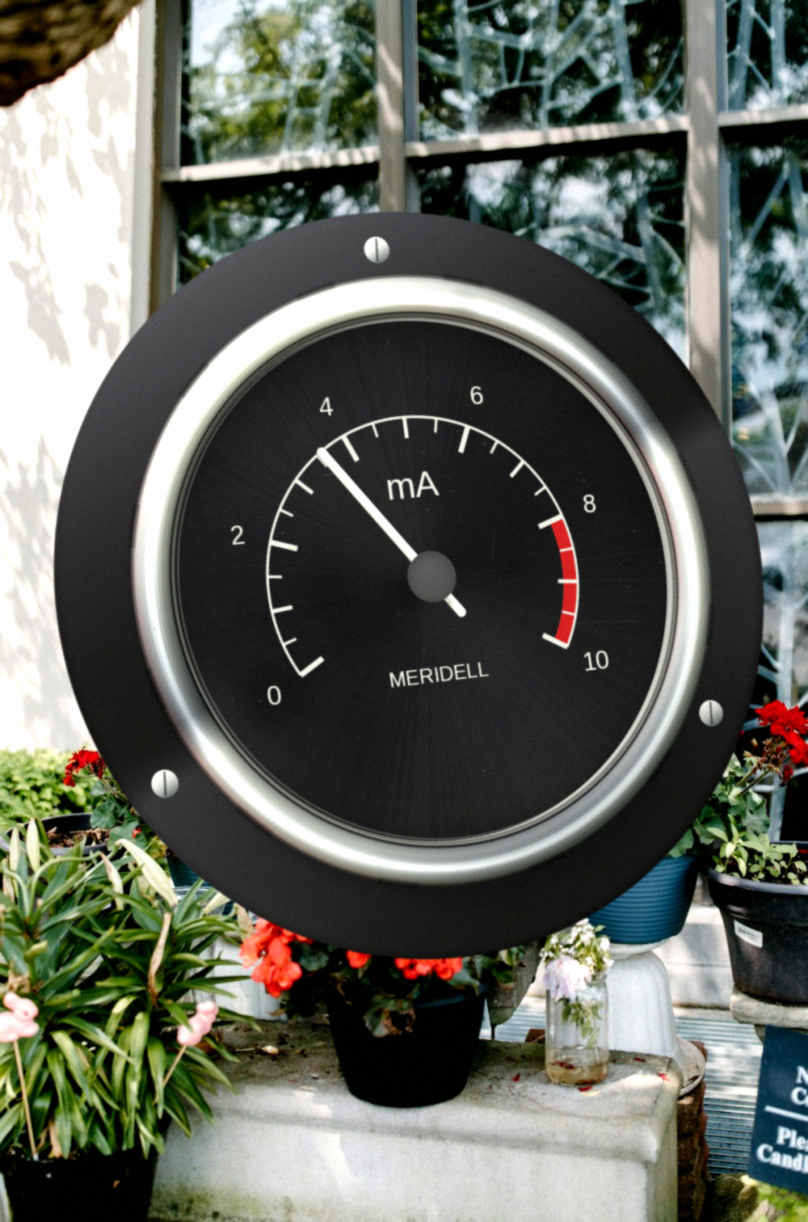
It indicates mA 3.5
